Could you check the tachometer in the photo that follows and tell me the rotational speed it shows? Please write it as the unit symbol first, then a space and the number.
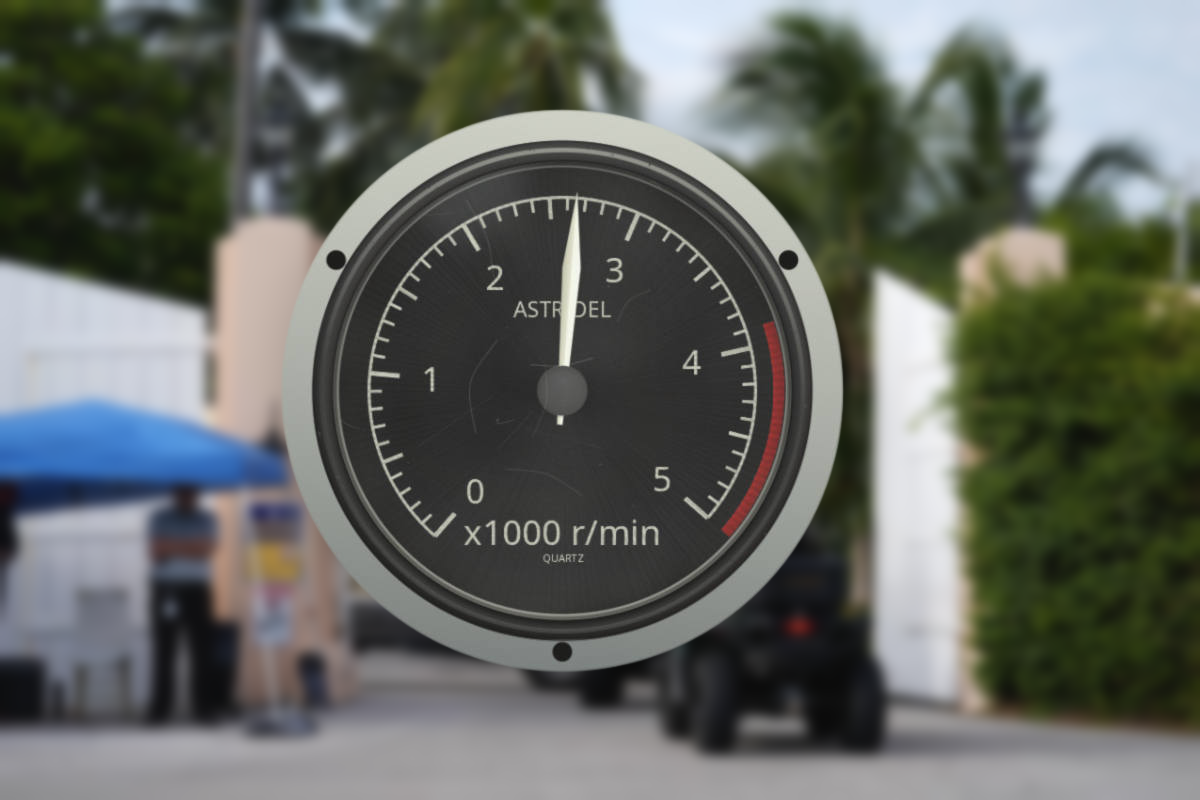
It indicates rpm 2650
